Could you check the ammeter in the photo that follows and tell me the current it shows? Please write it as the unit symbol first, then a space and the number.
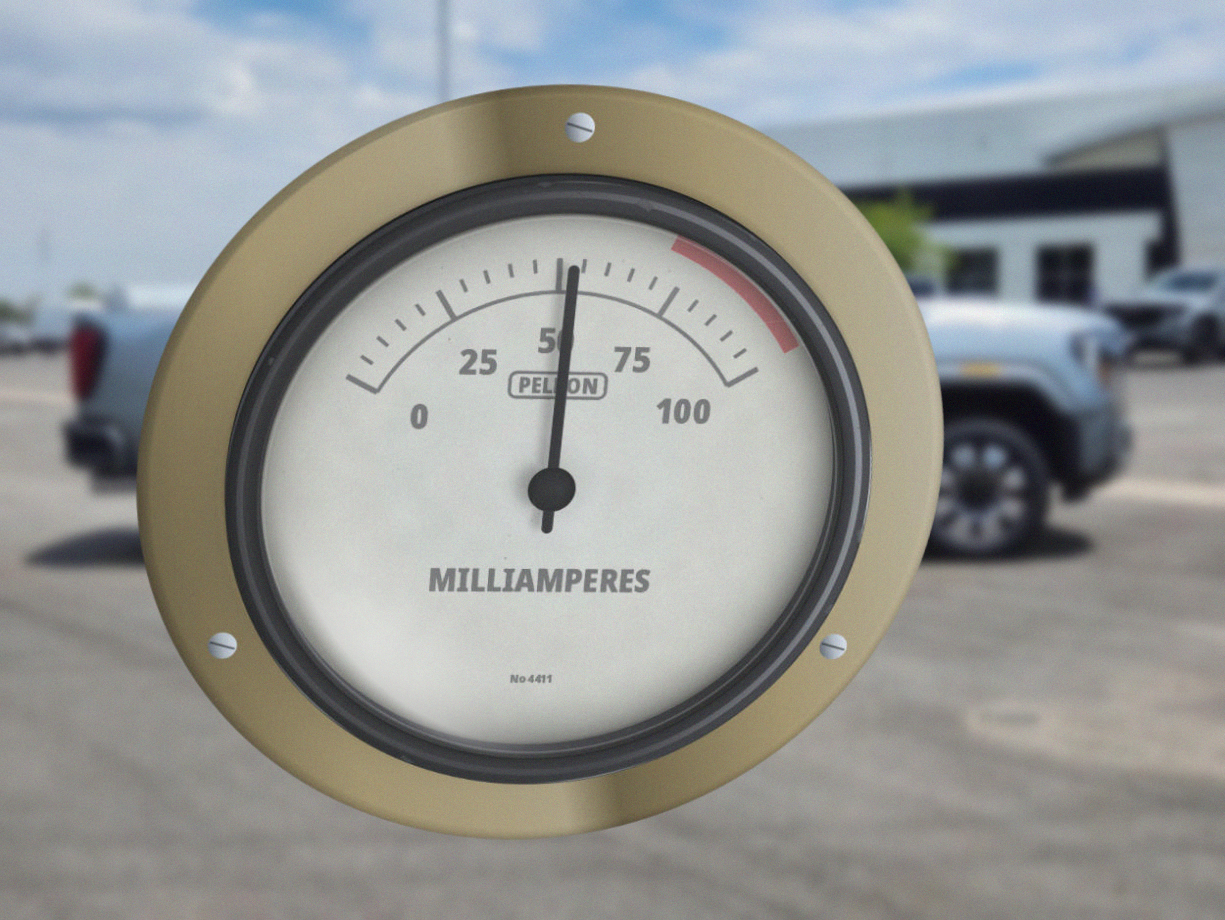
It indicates mA 52.5
